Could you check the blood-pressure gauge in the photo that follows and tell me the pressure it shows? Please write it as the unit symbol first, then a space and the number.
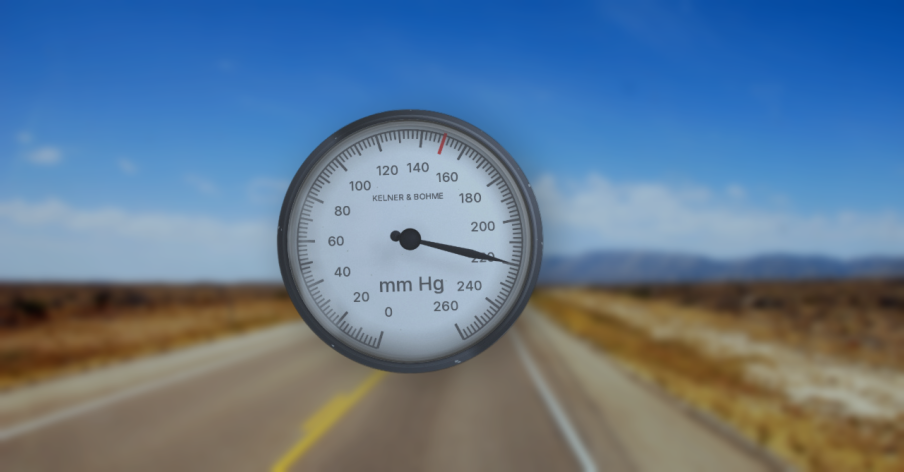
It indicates mmHg 220
